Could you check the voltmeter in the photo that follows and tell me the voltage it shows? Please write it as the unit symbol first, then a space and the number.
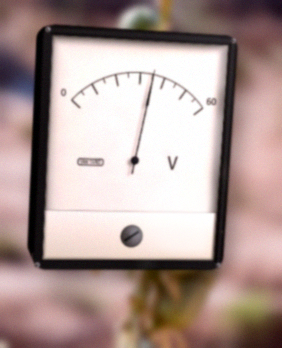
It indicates V 35
